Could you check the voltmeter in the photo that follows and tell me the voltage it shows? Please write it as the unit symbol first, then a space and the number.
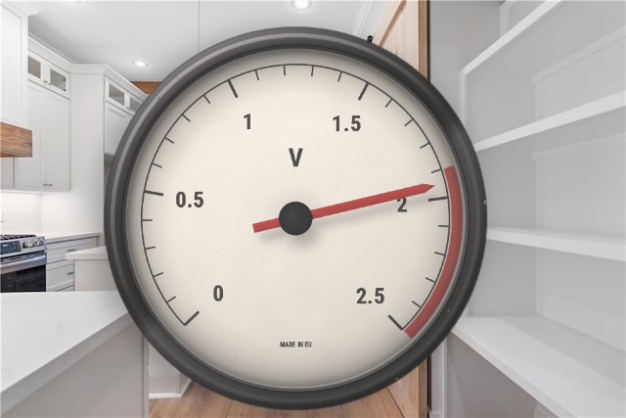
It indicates V 1.95
